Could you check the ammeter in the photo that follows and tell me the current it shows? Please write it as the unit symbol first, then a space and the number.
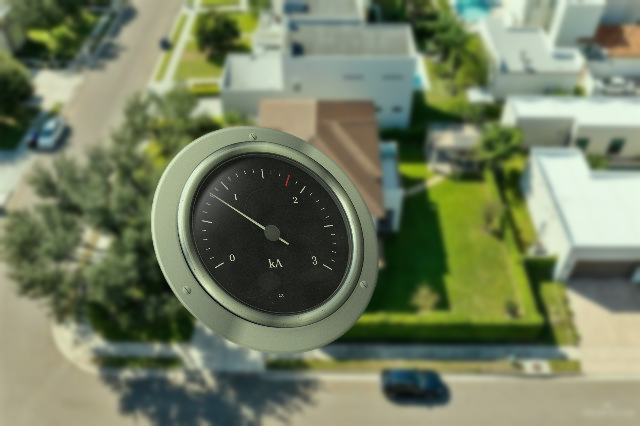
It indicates kA 0.8
